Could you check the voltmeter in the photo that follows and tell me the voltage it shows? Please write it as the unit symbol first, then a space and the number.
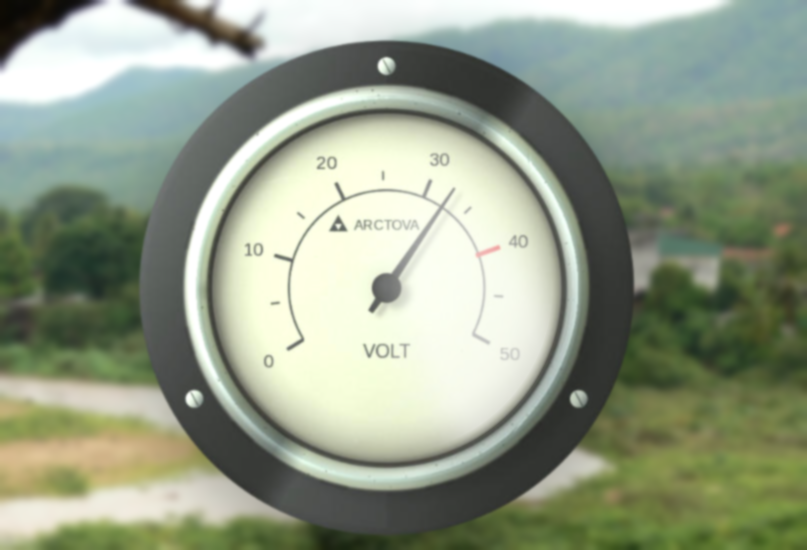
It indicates V 32.5
